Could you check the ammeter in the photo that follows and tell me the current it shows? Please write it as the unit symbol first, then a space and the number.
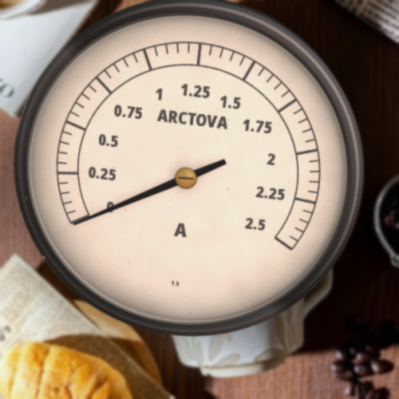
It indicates A 0
